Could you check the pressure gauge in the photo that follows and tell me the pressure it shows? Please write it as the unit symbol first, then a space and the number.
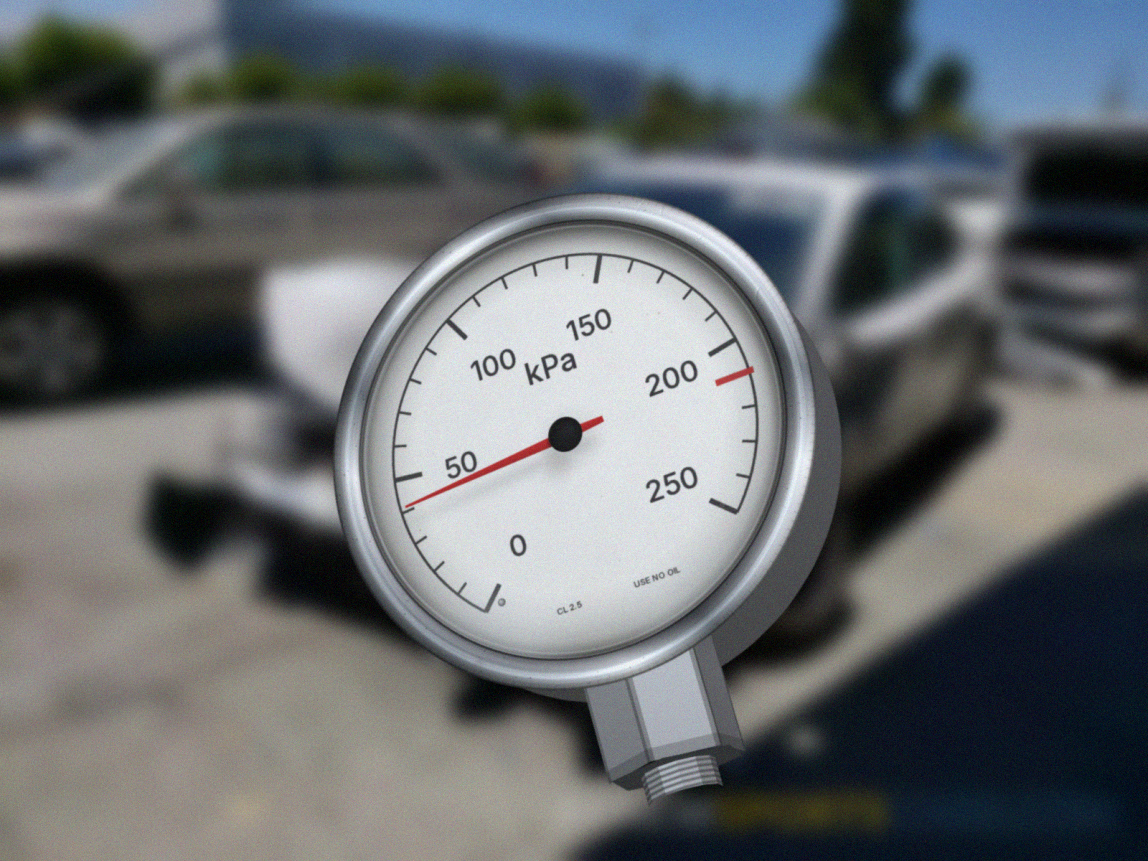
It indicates kPa 40
